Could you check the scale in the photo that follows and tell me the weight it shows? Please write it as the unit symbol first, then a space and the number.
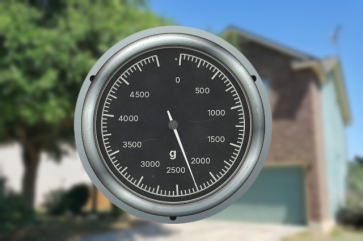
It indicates g 2250
